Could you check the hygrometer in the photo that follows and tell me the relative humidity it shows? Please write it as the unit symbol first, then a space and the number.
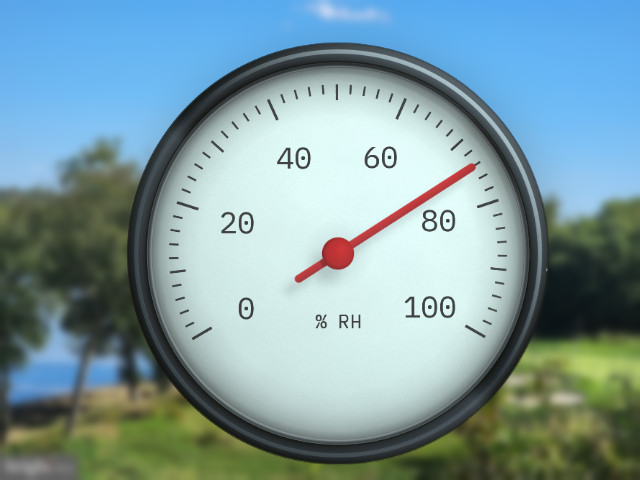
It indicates % 74
